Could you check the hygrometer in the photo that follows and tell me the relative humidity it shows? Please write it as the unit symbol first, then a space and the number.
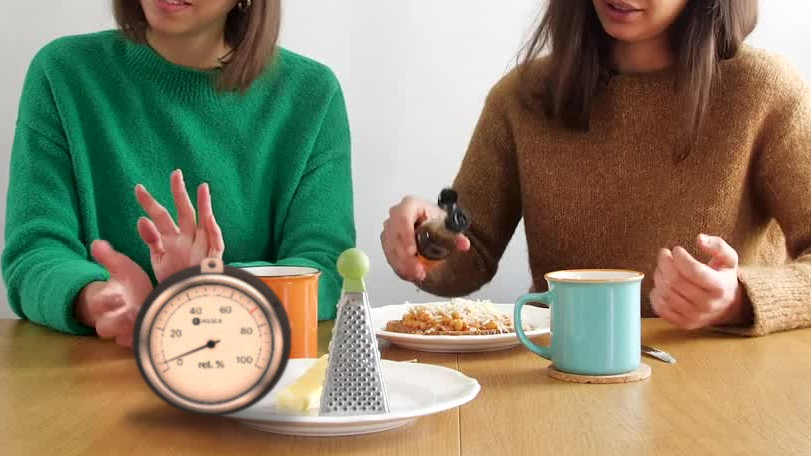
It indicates % 4
